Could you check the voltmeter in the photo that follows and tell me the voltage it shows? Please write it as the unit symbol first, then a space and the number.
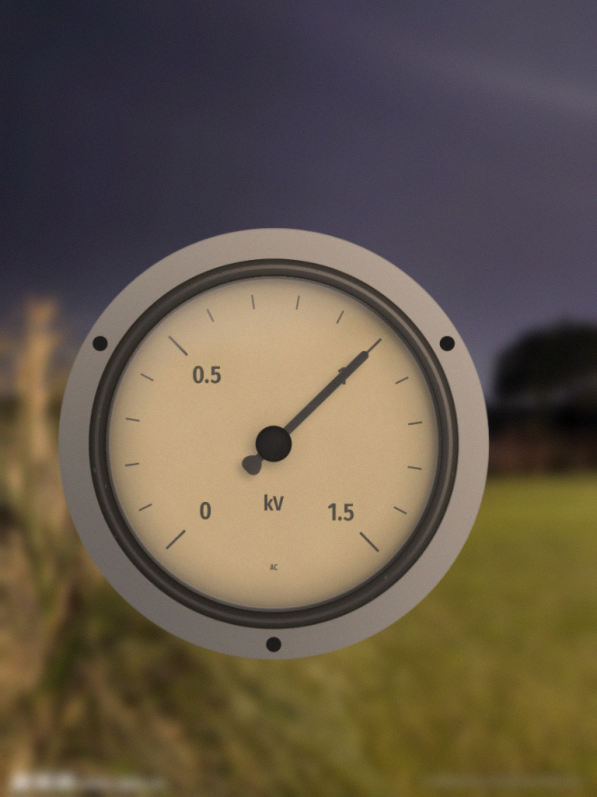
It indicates kV 1
